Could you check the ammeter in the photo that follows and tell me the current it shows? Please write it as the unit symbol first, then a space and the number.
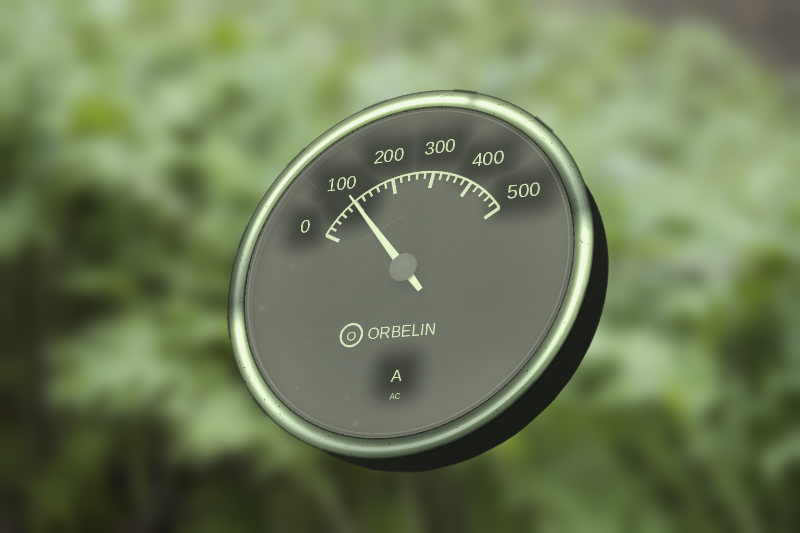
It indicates A 100
